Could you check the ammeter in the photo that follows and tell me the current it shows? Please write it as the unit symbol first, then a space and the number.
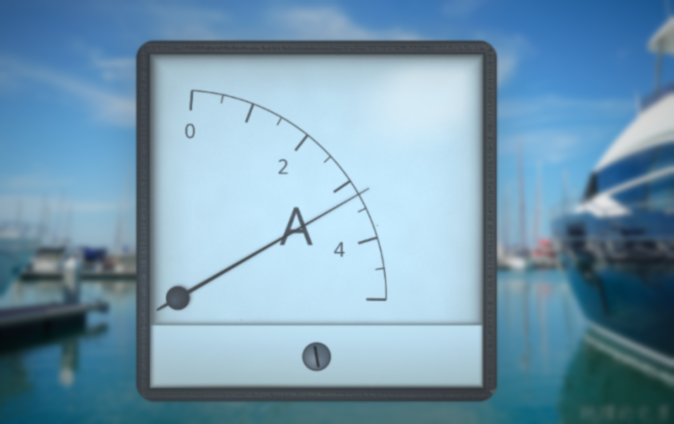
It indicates A 3.25
